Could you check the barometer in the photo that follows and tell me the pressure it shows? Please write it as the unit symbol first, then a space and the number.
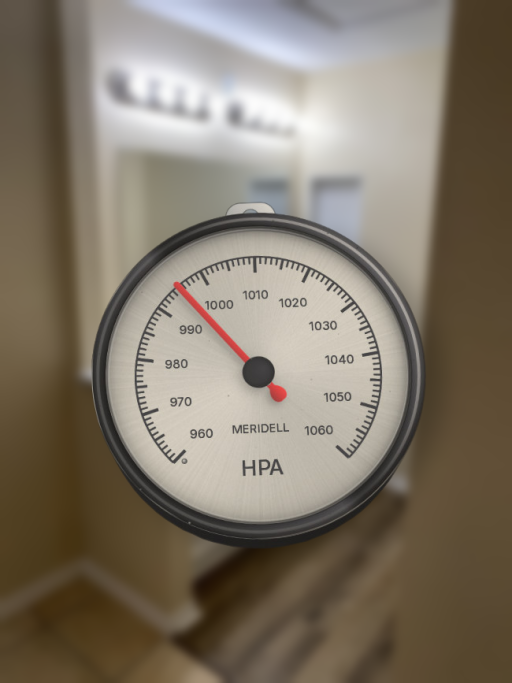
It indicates hPa 995
